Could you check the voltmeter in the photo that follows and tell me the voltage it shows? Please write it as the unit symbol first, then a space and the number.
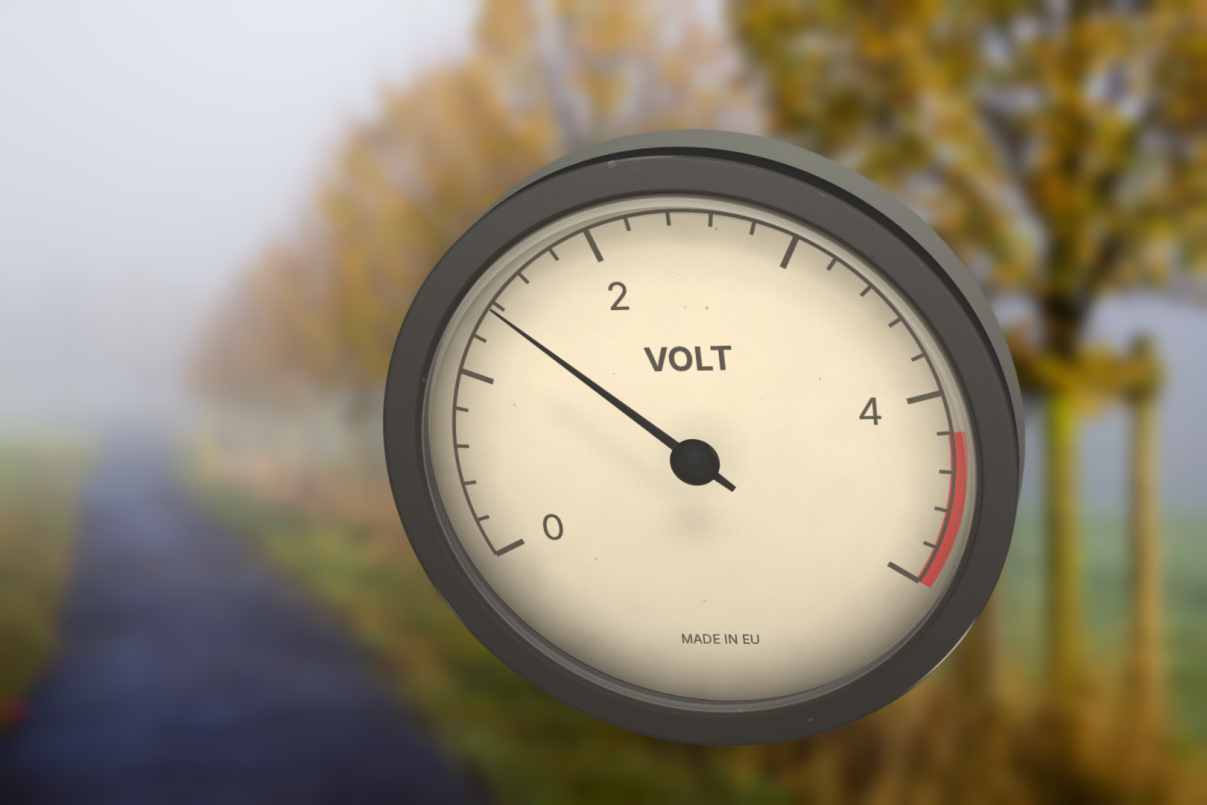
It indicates V 1.4
